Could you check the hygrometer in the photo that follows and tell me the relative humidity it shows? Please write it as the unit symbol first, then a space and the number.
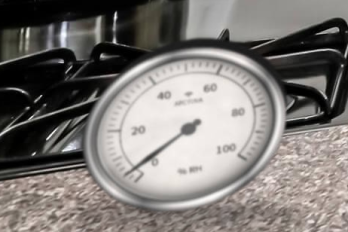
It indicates % 4
